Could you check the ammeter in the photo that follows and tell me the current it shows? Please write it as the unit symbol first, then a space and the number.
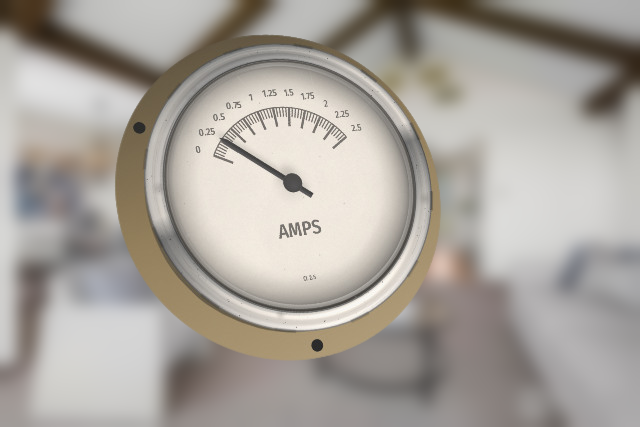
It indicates A 0.25
